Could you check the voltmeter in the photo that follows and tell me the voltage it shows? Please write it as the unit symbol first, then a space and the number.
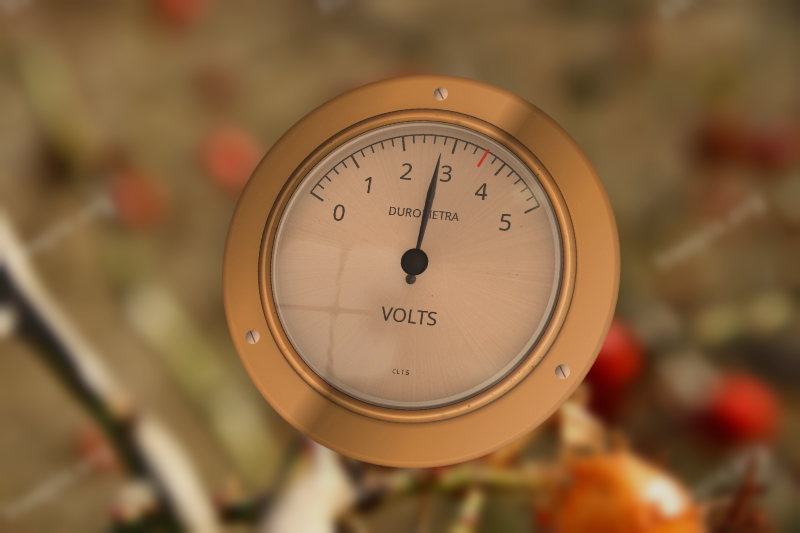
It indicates V 2.8
